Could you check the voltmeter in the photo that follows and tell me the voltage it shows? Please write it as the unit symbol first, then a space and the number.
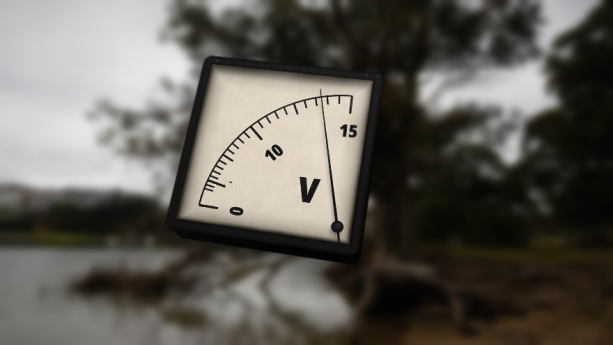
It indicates V 13.75
